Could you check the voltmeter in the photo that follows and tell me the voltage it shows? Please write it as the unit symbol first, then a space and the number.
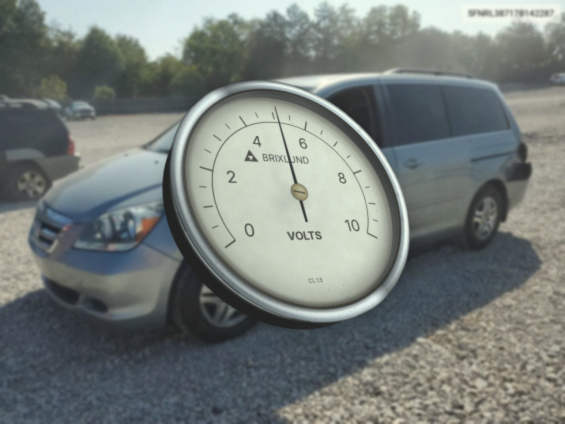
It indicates V 5
